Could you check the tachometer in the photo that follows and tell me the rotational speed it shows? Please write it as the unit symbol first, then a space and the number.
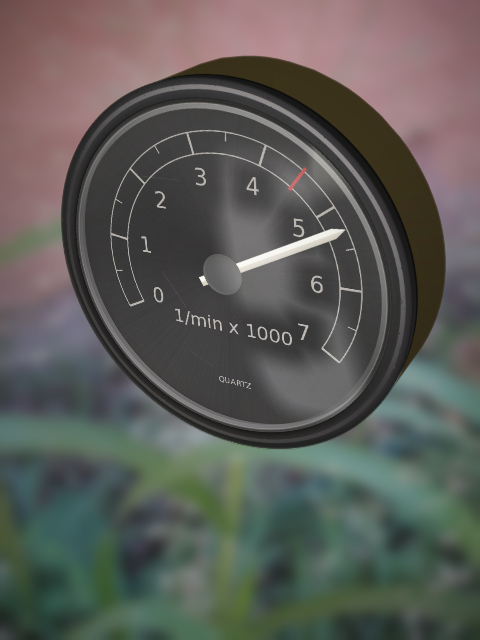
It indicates rpm 5250
